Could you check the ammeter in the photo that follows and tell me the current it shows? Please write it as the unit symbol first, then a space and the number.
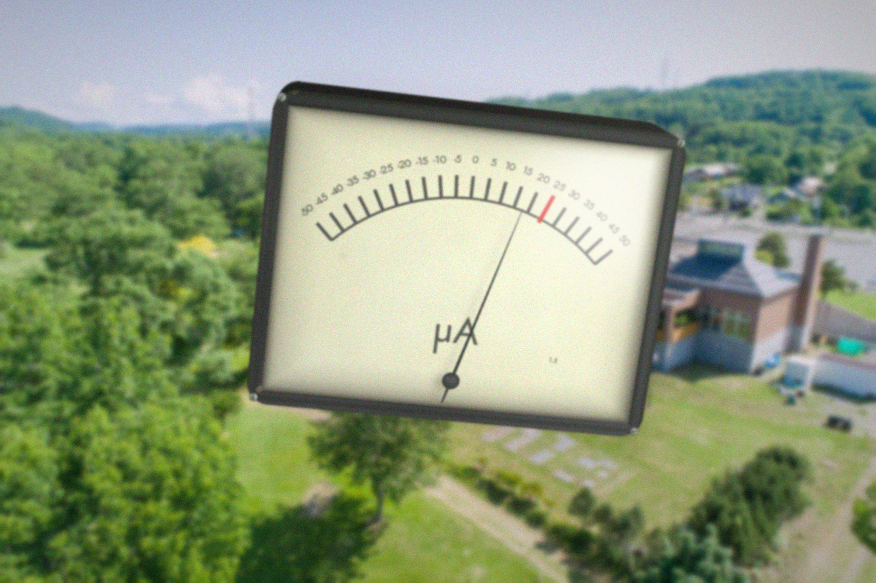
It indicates µA 17.5
